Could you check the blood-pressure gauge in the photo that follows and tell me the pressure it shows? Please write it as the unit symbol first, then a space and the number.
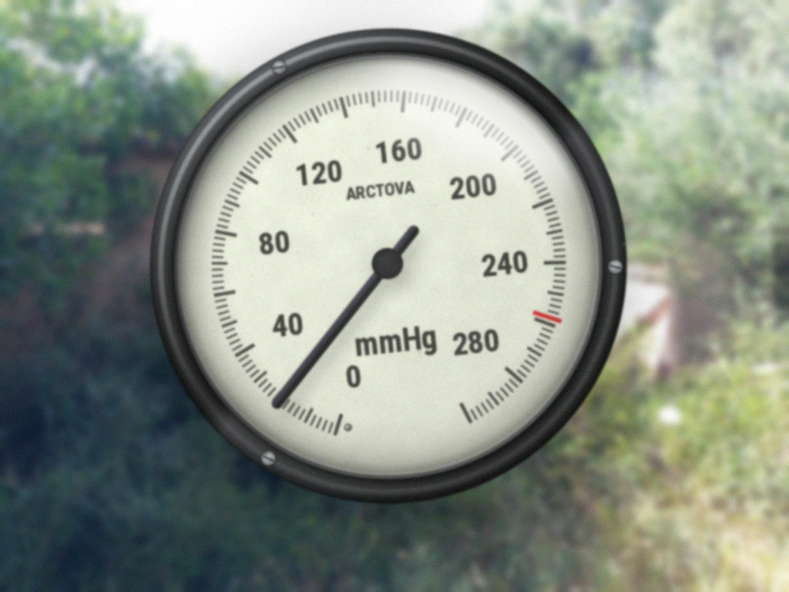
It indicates mmHg 20
